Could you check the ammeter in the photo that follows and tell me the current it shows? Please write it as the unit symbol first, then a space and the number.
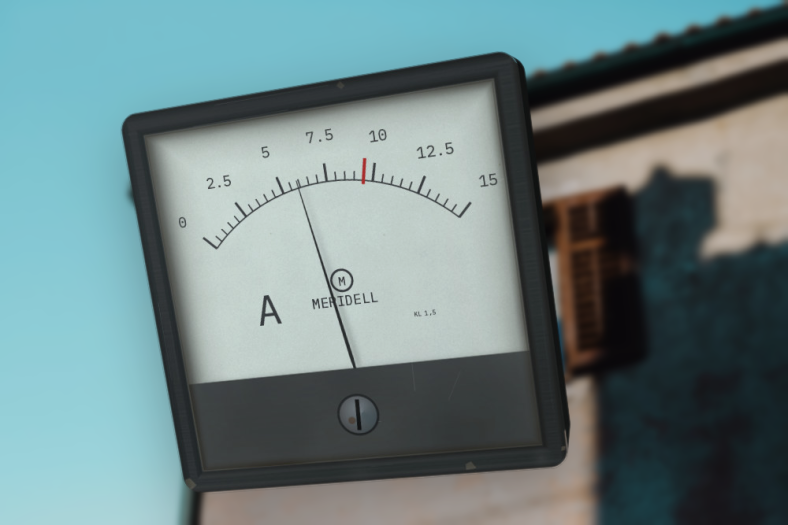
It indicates A 6
